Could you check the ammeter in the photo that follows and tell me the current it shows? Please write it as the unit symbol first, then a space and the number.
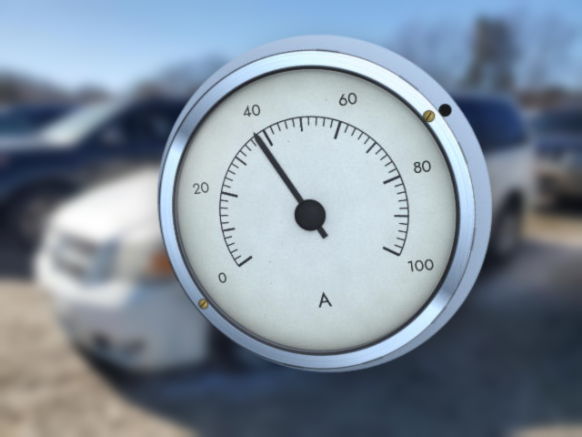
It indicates A 38
